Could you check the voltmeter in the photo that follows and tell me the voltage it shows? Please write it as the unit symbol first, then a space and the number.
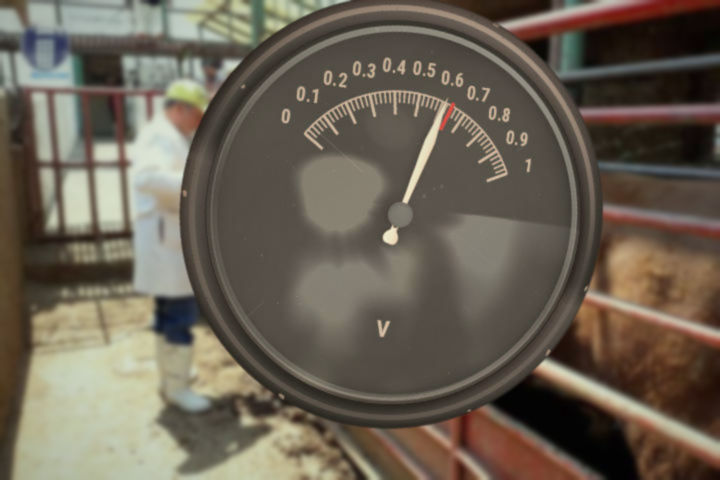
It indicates V 0.6
